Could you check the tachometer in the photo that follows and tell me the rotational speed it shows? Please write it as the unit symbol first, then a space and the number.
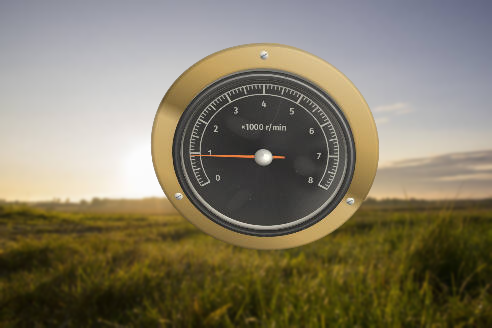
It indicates rpm 1000
